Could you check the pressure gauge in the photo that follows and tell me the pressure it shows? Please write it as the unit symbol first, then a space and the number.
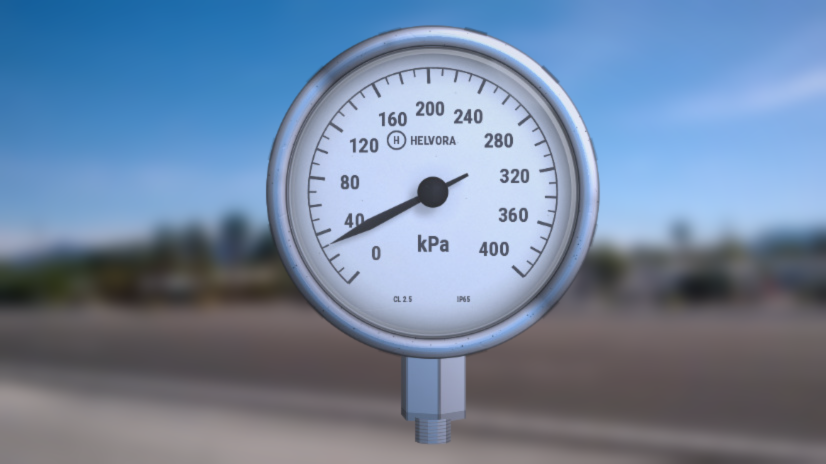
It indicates kPa 30
